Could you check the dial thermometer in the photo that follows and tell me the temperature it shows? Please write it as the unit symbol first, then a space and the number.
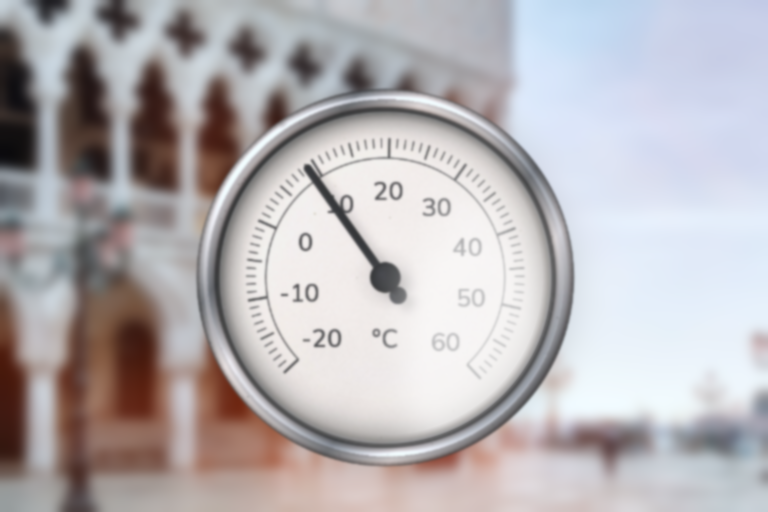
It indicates °C 9
